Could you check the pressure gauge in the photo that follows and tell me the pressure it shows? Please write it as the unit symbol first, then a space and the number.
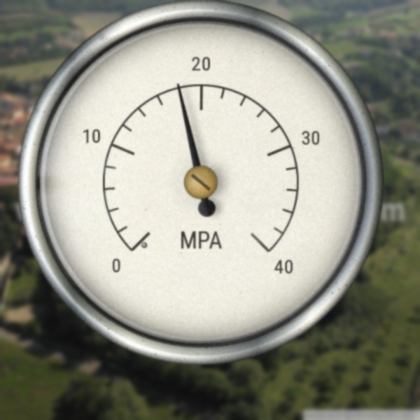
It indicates MPa 18
